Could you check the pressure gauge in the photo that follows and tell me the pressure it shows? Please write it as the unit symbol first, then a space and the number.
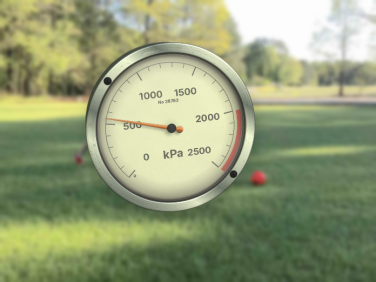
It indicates kPa 550
